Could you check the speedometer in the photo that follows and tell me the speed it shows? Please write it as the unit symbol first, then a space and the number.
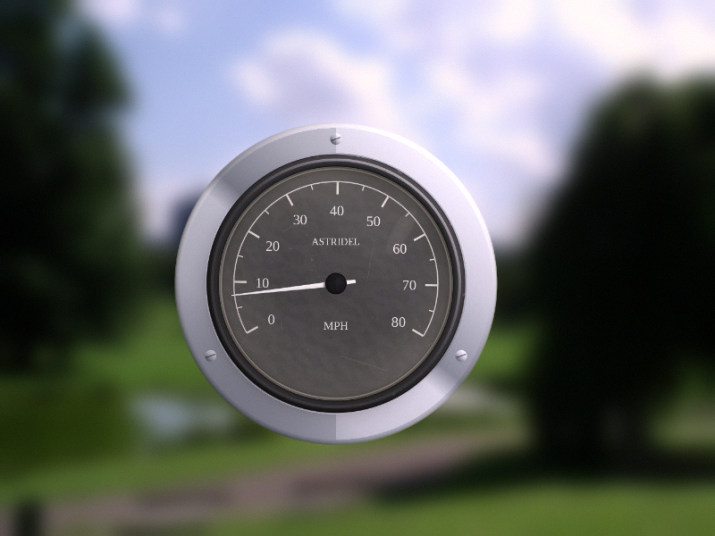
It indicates mph 7.5
